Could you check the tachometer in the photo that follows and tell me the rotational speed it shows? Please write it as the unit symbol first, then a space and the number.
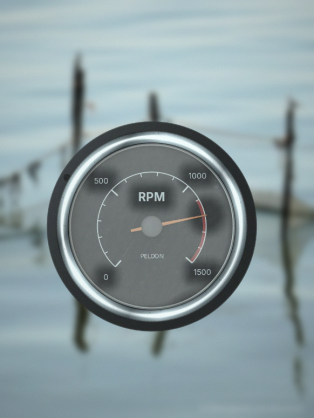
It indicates rpm 1200
